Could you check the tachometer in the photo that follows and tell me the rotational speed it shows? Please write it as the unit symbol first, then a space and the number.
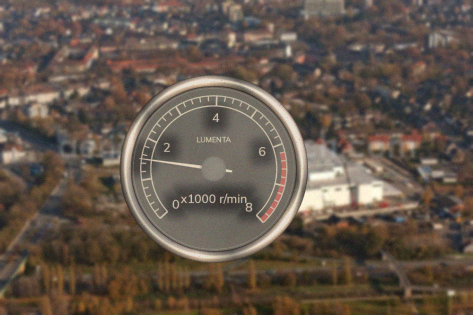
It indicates rpm 1500
